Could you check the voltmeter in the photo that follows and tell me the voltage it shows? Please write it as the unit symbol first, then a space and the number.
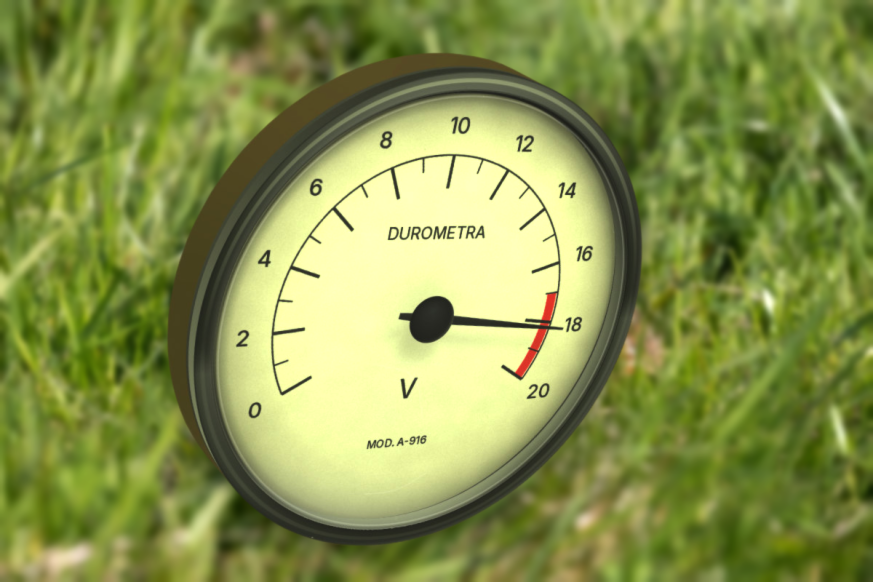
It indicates V 18
